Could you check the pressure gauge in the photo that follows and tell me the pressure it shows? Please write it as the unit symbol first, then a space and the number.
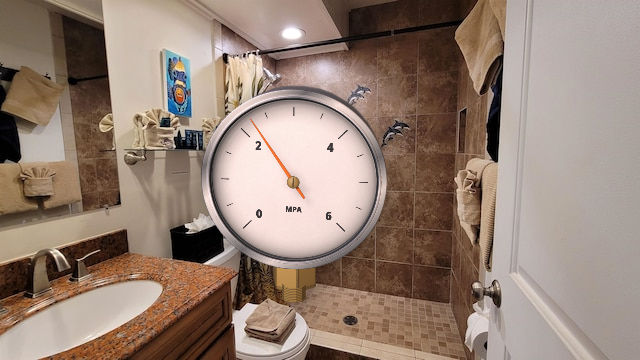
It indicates MPa 2.25
